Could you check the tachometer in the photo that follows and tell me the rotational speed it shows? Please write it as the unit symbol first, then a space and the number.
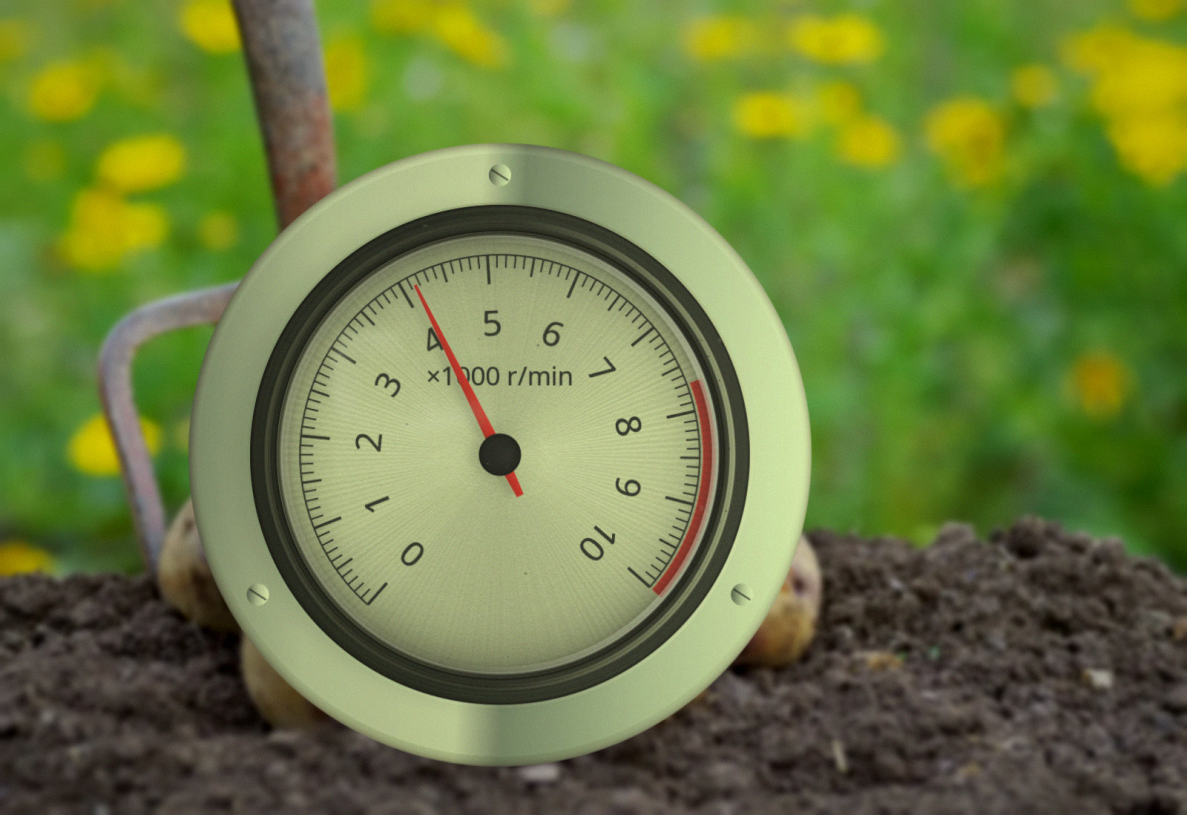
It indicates rpm 4150
